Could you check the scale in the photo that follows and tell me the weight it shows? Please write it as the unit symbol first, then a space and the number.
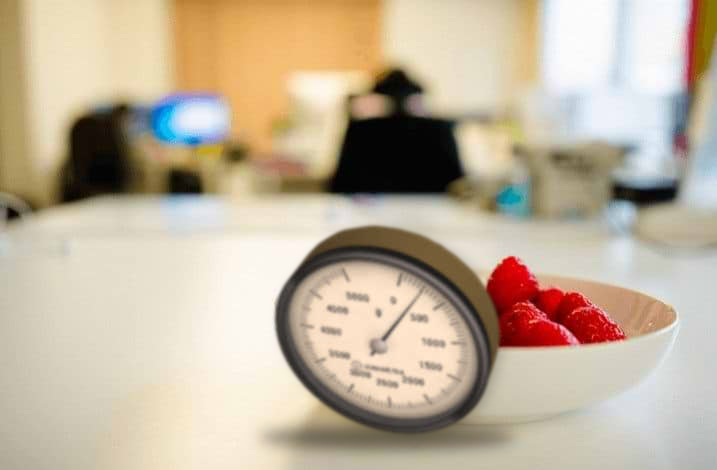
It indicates g 250
